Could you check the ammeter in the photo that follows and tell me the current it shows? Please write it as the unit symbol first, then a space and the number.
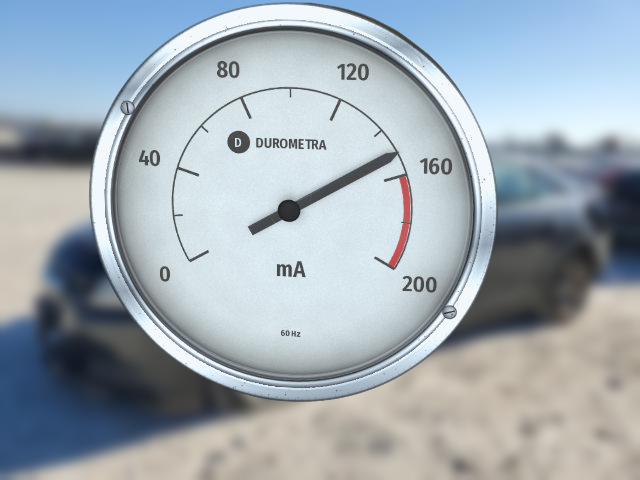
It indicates mA 150
